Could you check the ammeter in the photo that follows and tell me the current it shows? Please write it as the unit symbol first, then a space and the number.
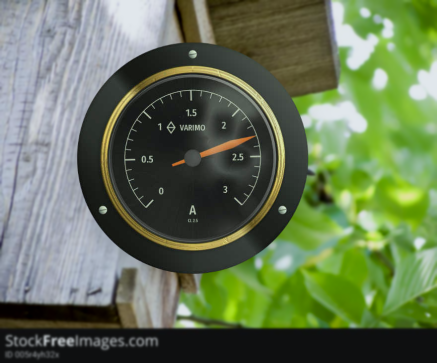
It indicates A 2.3
